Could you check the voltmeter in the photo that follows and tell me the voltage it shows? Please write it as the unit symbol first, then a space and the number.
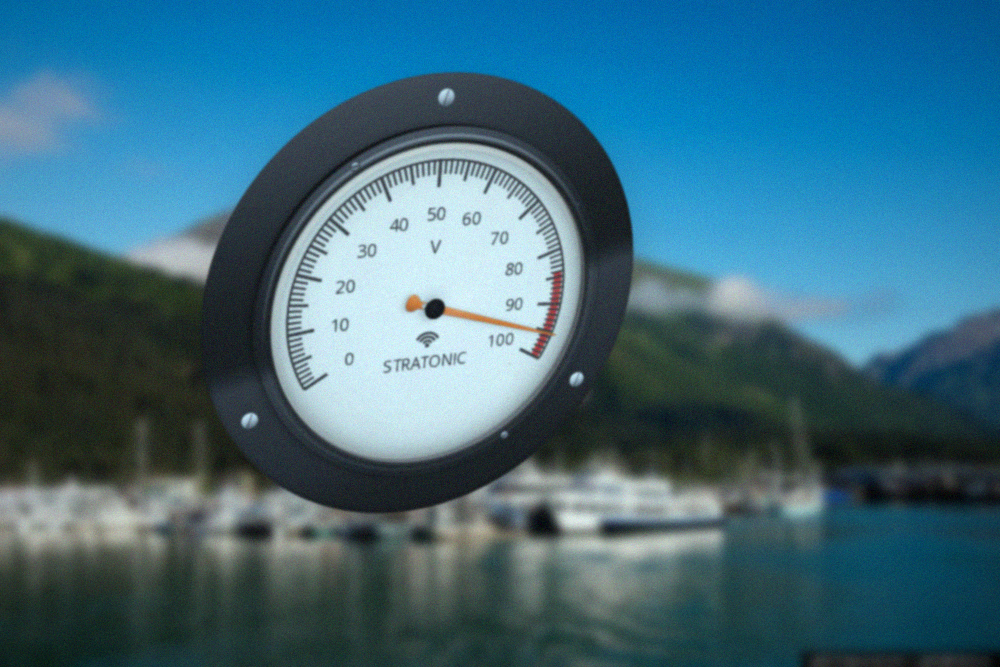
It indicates V 95
